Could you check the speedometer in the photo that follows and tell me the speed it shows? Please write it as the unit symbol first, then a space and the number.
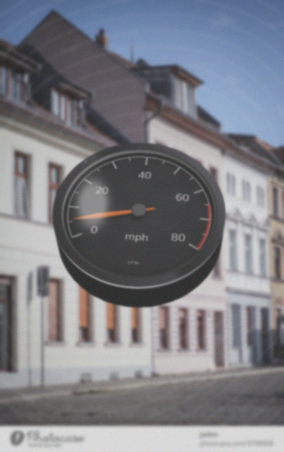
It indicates mph 5
